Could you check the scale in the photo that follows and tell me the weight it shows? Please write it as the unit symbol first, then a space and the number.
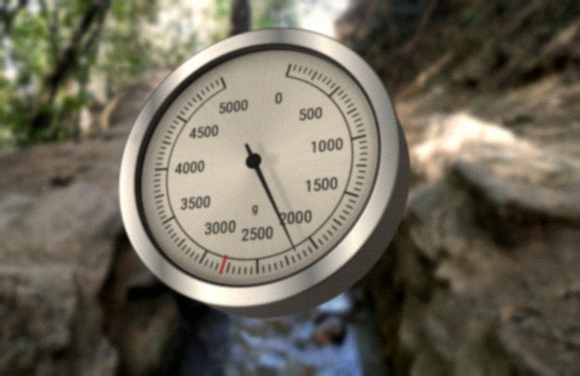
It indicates g 2150
